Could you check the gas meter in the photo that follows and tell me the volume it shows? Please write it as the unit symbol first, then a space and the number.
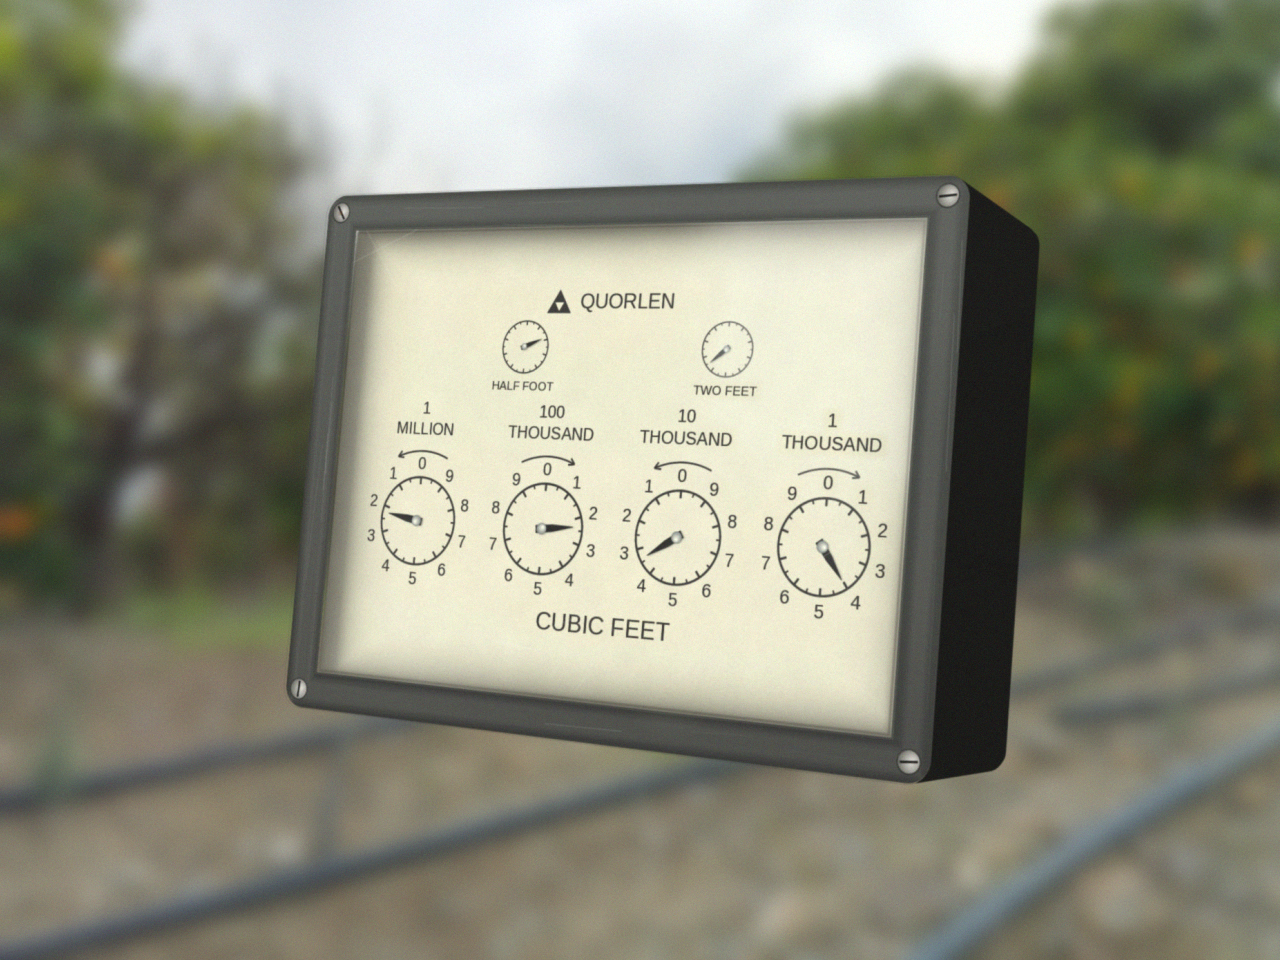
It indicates ft³ 223400
